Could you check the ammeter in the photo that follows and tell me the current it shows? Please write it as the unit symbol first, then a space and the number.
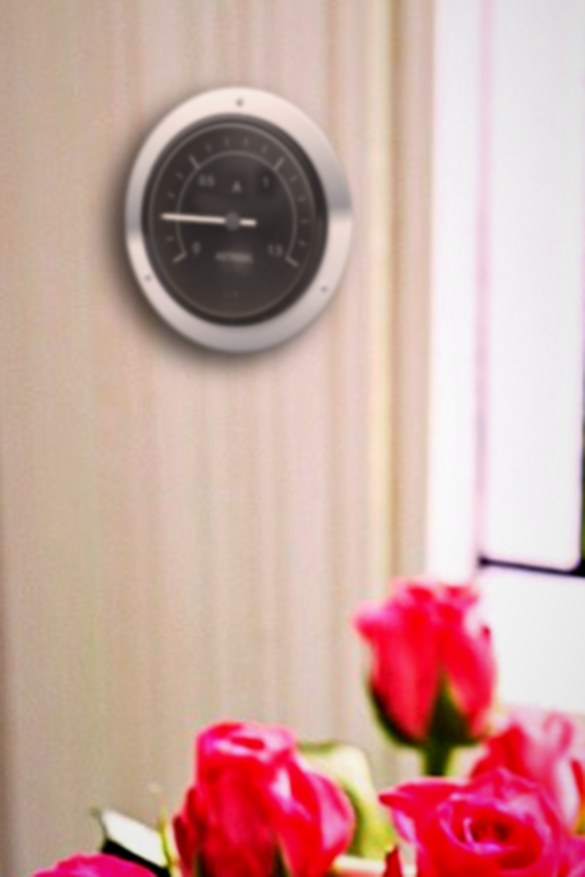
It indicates A 0.2
